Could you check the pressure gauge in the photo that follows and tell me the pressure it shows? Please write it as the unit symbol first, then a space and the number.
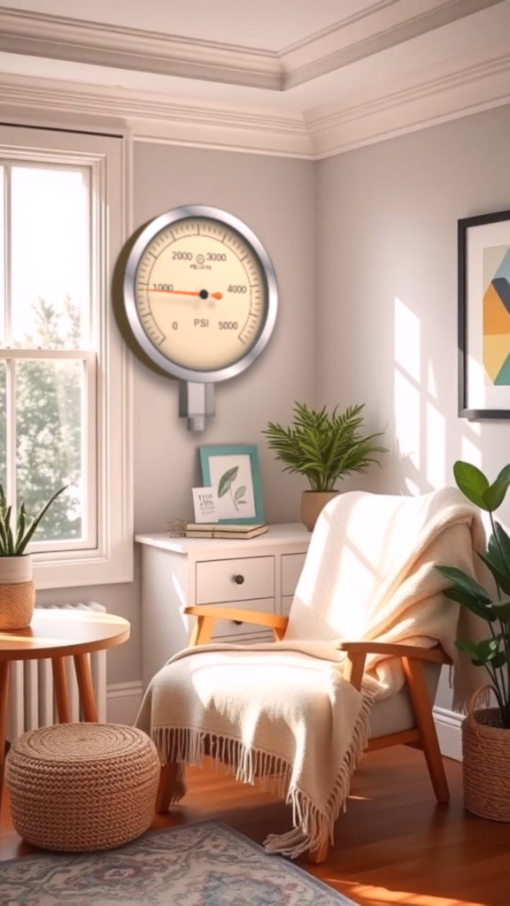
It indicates psi 900
